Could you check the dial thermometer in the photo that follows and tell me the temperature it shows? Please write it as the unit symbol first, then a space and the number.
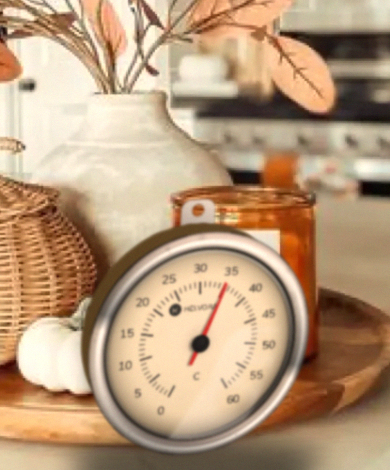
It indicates °C 35
